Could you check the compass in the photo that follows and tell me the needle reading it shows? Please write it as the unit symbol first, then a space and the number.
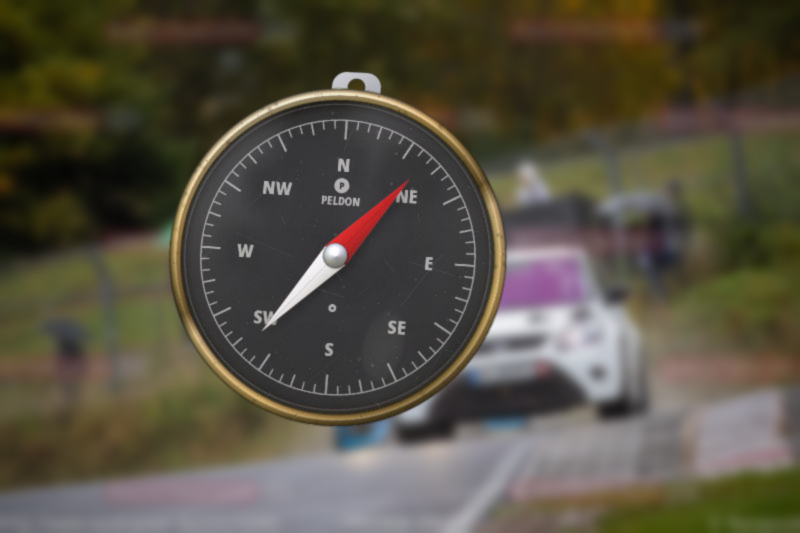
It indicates ° 40
